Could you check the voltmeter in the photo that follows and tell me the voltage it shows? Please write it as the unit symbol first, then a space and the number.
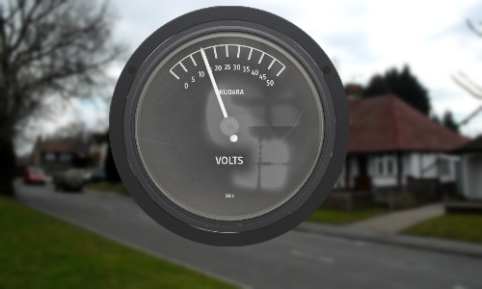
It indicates V 15
